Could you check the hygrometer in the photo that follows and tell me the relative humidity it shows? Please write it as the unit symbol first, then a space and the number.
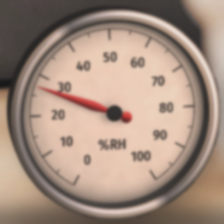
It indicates % 27.5
